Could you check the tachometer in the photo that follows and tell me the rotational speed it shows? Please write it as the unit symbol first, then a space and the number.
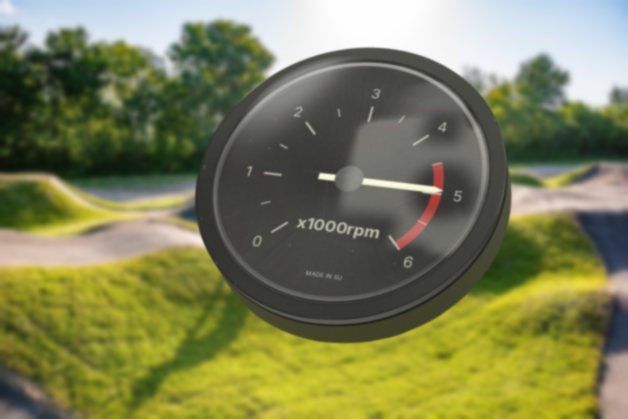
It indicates rpm 5000
